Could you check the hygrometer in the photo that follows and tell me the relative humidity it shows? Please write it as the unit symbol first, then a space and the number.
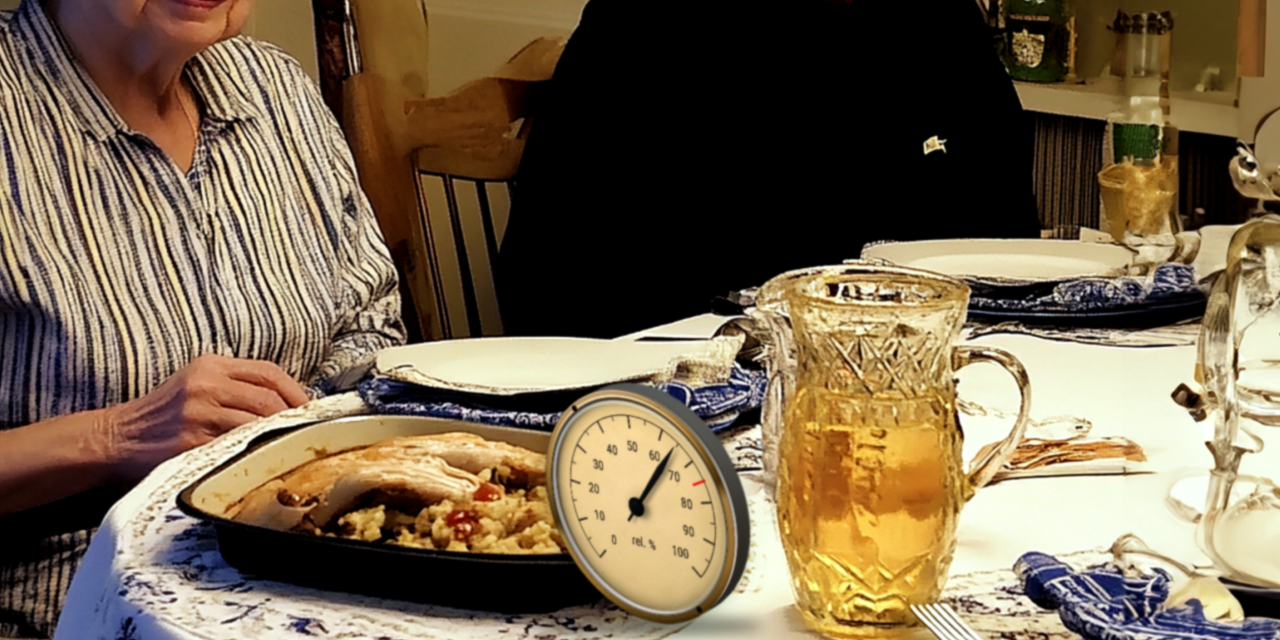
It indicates % 65
